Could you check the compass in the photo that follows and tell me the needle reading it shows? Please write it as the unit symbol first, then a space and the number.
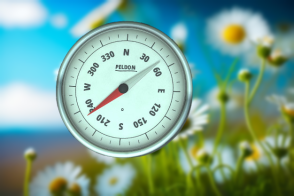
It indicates ° 230
